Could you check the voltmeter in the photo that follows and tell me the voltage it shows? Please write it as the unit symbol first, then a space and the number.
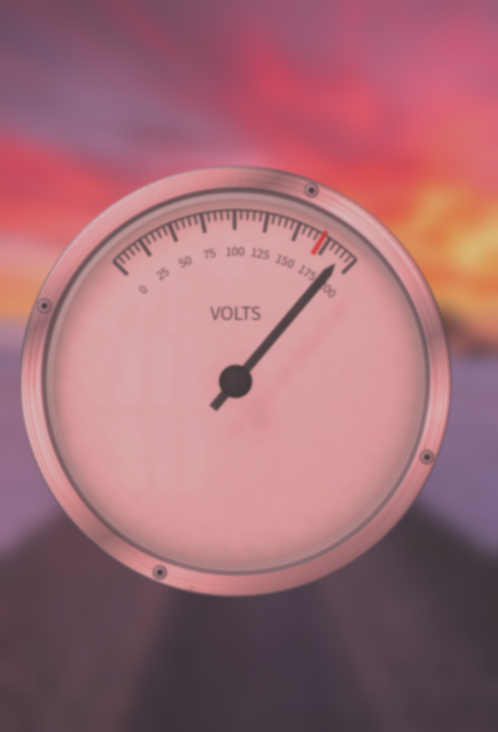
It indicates V 190
